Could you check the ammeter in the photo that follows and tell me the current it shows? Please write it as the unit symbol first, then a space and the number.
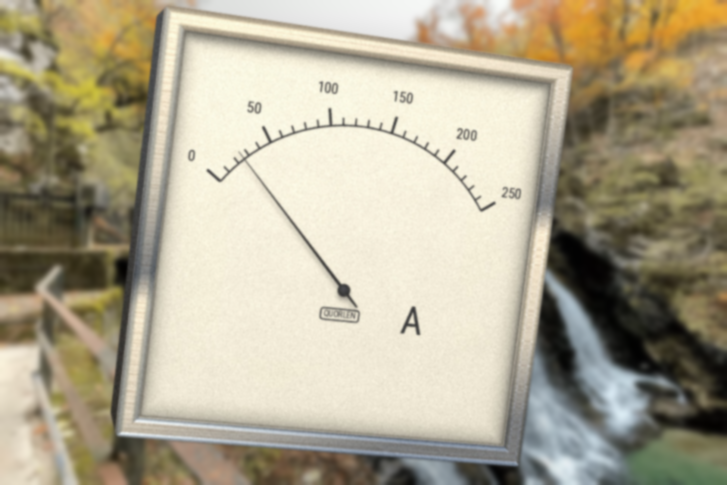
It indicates A 25
